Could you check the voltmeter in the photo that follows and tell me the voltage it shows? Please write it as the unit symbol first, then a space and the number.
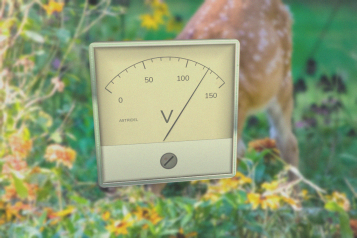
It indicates V 125
